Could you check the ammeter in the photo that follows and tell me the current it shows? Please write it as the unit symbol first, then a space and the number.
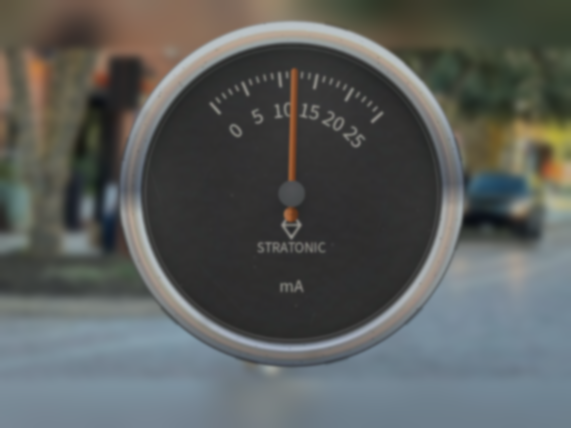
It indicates mA 12
